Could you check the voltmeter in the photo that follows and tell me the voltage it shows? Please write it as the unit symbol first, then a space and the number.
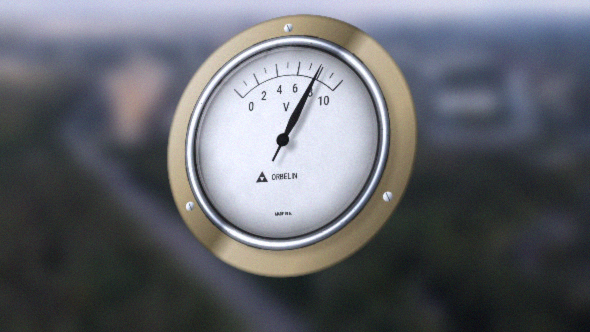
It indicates V 8
